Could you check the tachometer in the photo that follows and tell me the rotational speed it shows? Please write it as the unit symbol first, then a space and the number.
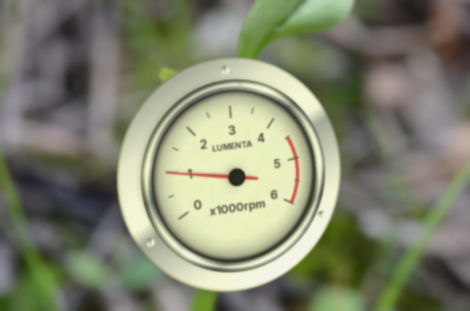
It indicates rpm 1000
